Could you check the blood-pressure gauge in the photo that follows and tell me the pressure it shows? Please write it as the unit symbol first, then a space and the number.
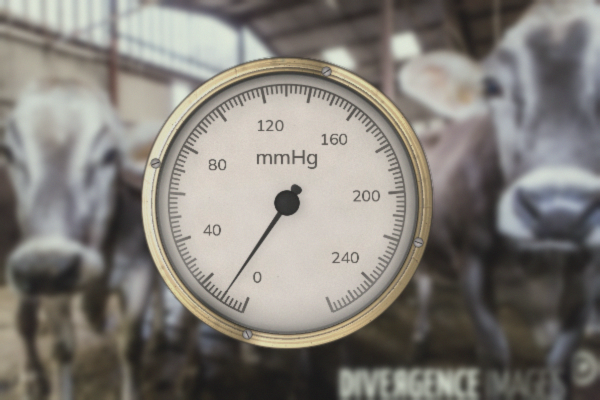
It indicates mmHg 10
